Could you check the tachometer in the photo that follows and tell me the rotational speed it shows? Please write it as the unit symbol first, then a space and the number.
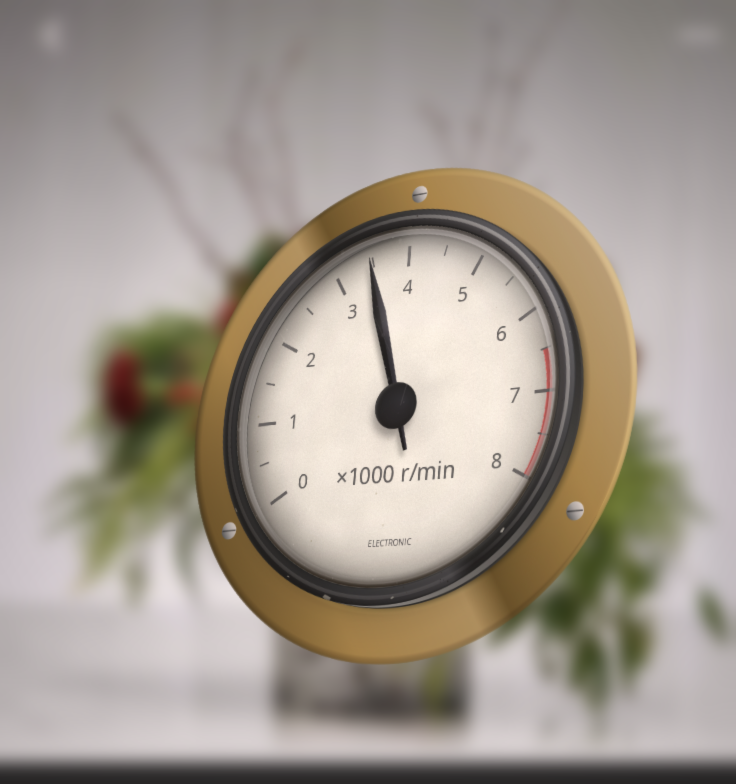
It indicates rpm 3500
